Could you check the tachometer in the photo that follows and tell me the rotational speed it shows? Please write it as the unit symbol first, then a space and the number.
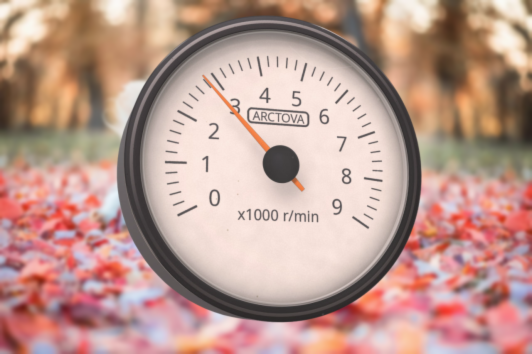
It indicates rpm 2800
